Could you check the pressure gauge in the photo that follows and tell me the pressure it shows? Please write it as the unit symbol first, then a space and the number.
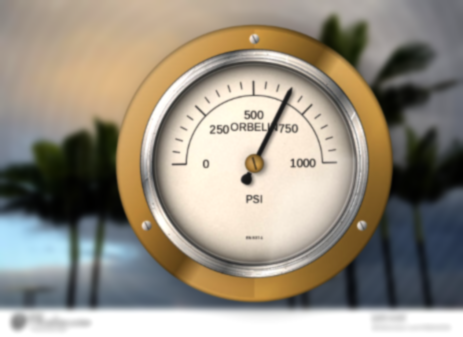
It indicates psi 650
